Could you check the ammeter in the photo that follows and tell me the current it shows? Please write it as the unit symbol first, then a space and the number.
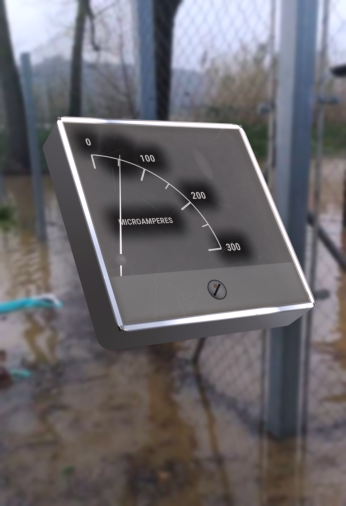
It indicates µA 50
